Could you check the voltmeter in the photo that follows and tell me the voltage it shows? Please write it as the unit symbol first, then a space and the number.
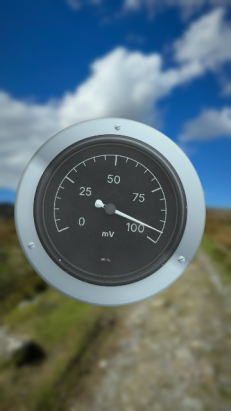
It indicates mV 95
